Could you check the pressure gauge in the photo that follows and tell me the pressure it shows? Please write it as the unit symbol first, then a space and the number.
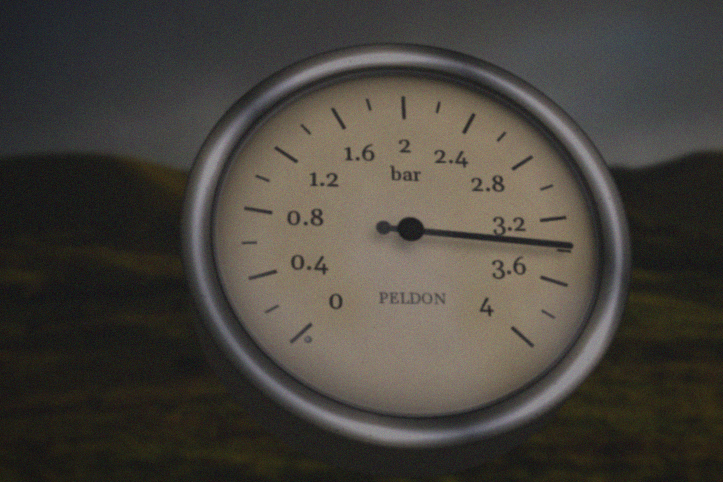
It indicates bar 3.4
